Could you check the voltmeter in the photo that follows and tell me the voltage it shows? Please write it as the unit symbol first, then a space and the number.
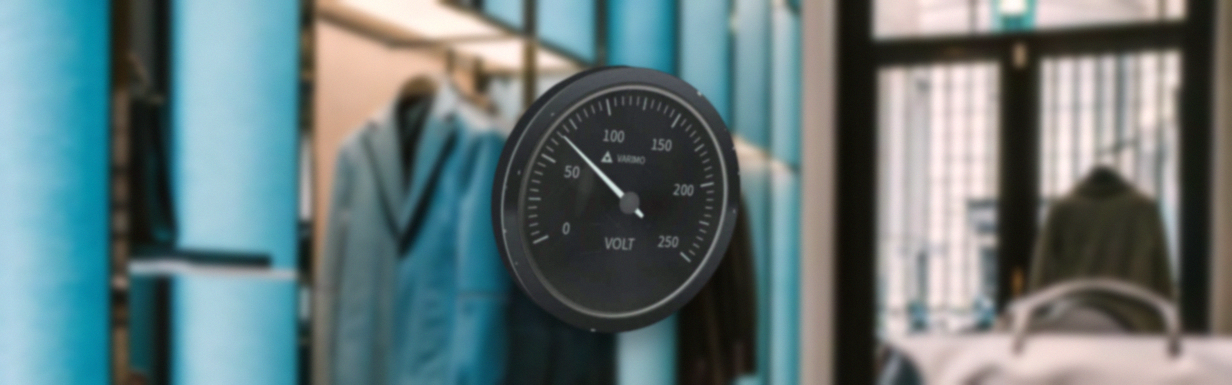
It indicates V 65
